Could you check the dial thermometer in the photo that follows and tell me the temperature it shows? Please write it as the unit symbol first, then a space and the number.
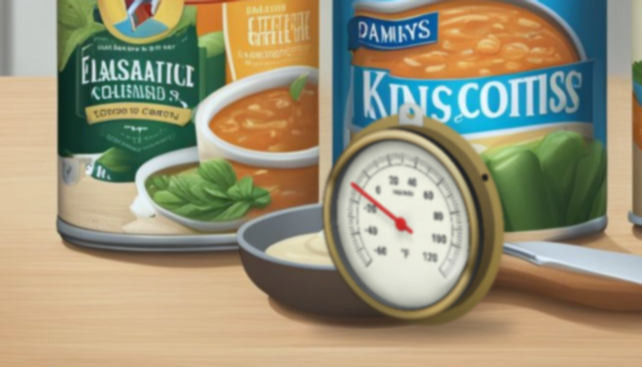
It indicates °F -10
